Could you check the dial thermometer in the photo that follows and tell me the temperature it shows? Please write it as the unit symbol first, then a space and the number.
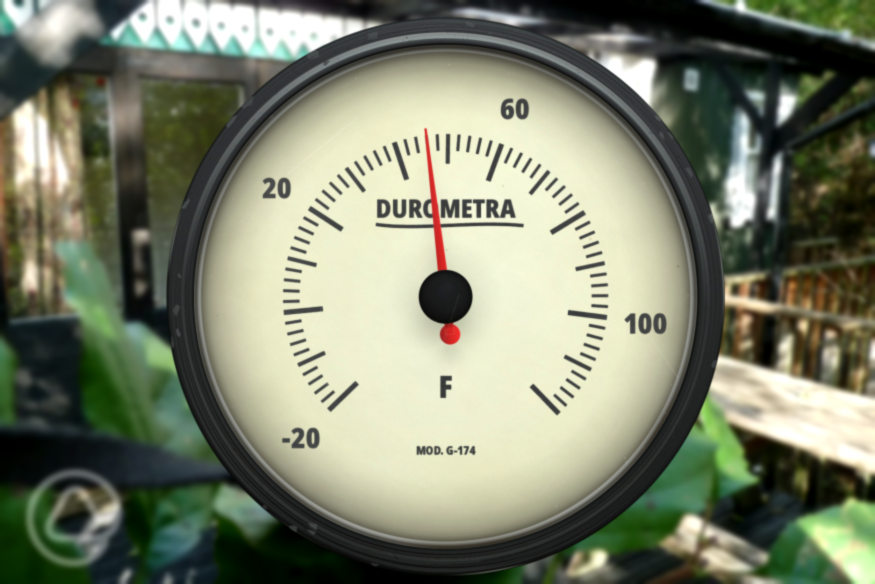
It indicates °F 46
